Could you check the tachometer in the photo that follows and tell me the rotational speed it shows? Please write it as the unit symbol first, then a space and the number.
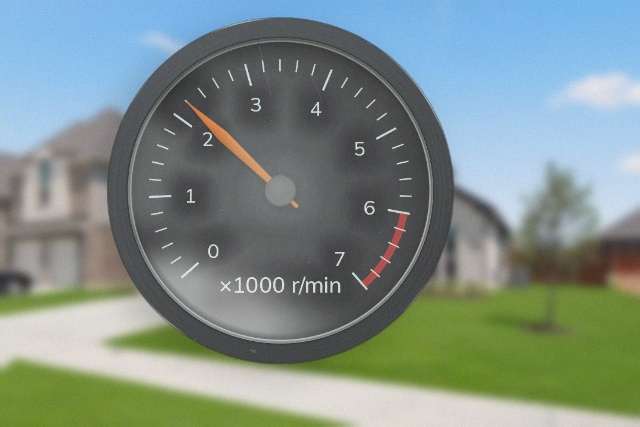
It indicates rpm 2200
